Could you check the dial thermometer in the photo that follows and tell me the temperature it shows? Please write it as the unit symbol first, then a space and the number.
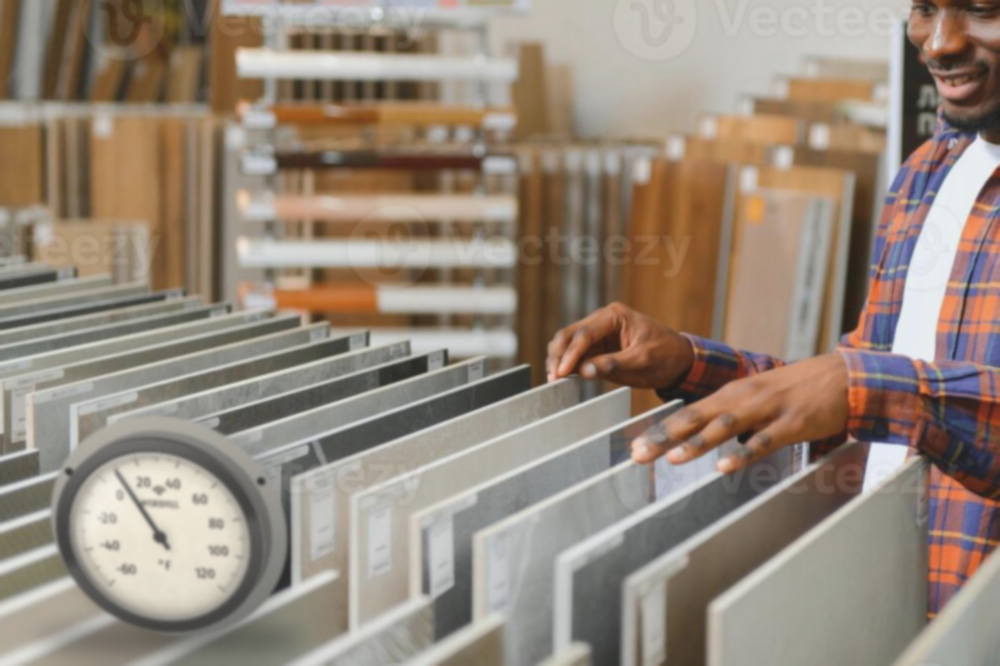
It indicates °F 10
